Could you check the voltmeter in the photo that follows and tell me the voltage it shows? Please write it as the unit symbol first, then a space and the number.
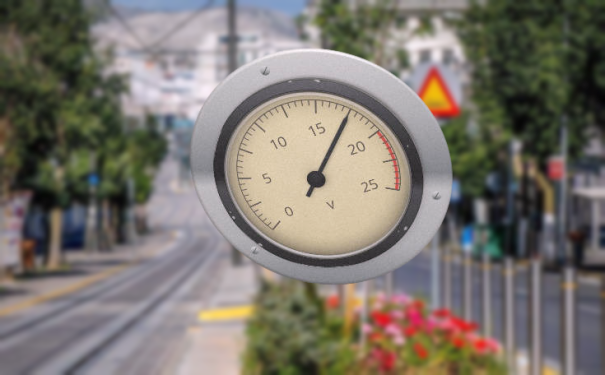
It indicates V 17.5
